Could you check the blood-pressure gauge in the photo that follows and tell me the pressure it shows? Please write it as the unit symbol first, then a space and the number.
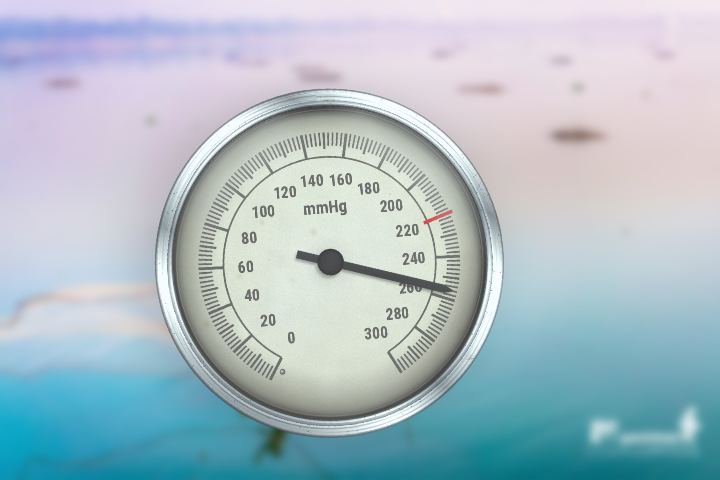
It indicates mmHg 256
